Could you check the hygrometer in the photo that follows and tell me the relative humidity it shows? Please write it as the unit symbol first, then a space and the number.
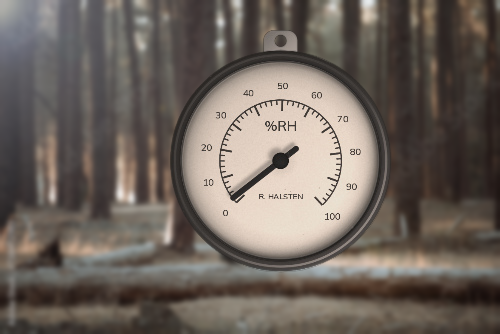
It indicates % 2
